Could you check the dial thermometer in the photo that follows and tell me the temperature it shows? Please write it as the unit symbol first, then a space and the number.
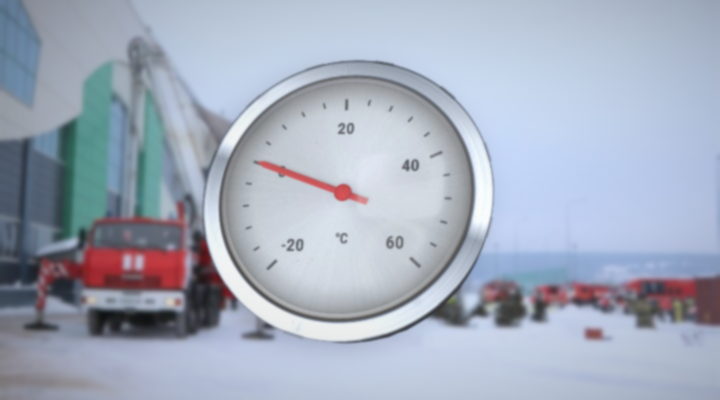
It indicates °C 0
